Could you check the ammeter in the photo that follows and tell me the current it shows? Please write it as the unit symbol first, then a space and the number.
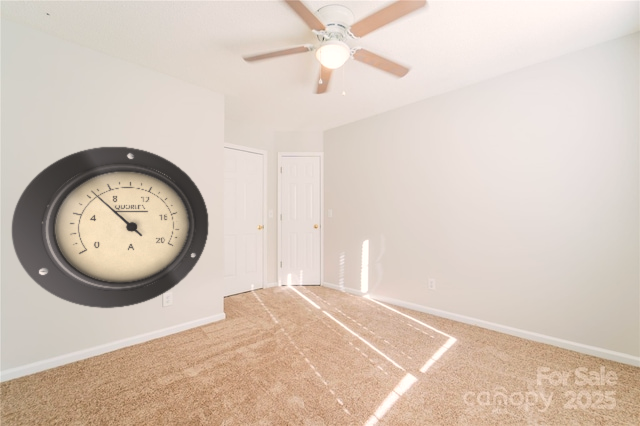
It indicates A 6.5
